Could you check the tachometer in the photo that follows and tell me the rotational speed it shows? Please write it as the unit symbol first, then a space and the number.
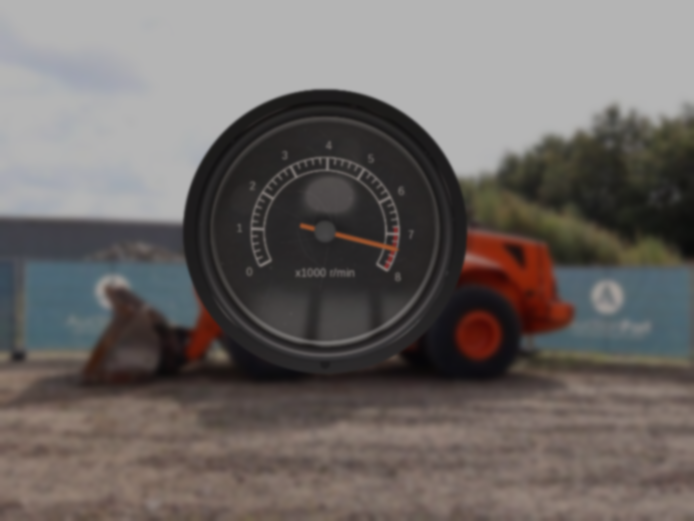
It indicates rpm 7400
